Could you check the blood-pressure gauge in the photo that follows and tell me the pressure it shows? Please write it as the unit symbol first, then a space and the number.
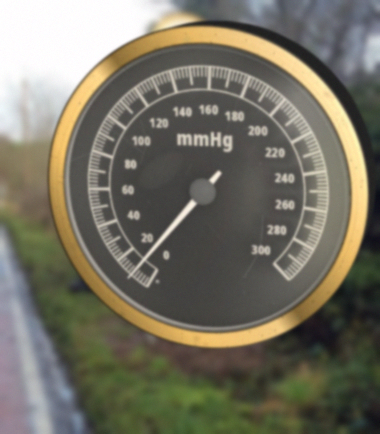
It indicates mmHg 10
